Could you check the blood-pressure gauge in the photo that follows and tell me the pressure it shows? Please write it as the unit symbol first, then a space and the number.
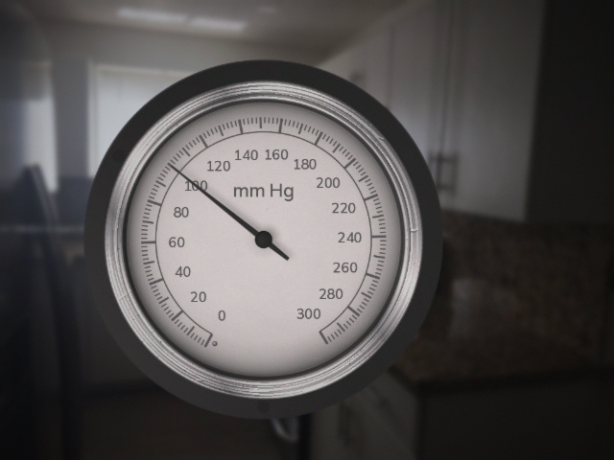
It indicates mmHg 100
